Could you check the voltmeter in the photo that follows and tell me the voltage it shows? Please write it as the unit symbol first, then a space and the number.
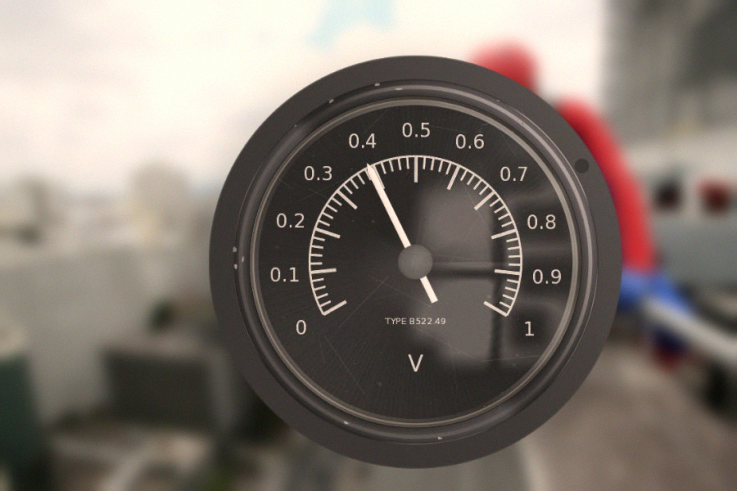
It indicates V 0.39
